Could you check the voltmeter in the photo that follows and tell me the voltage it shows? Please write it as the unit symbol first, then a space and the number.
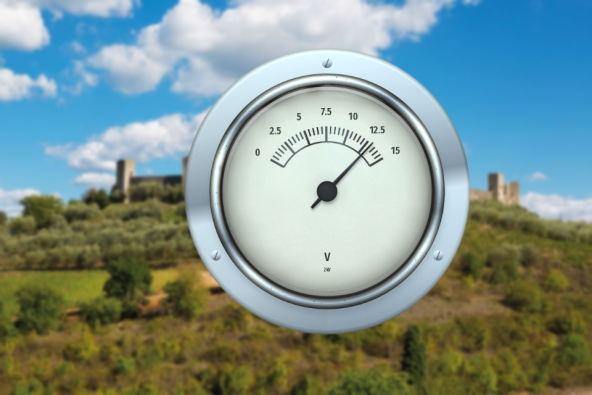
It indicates V 13
